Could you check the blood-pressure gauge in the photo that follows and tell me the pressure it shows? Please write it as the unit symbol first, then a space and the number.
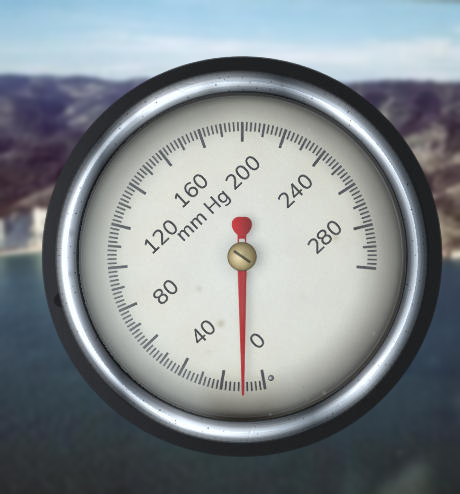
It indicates mmHg 10
